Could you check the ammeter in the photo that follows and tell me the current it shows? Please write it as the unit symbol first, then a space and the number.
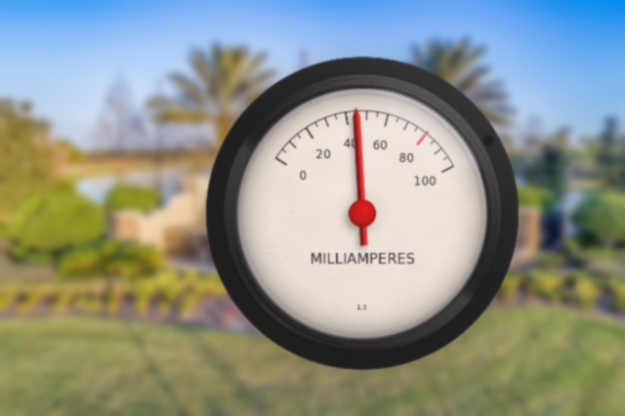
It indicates mA 45
